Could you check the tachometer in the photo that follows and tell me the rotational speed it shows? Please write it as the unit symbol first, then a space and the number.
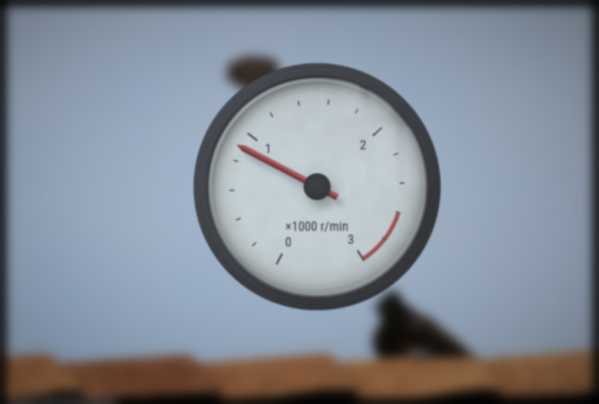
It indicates rpm 900
